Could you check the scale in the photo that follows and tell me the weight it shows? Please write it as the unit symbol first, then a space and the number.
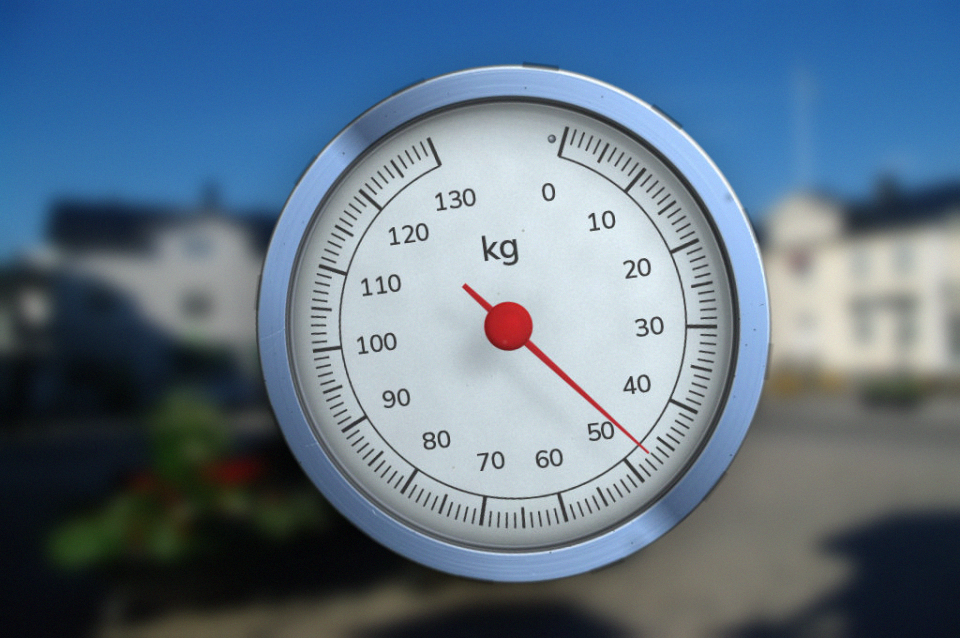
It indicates kg 47
